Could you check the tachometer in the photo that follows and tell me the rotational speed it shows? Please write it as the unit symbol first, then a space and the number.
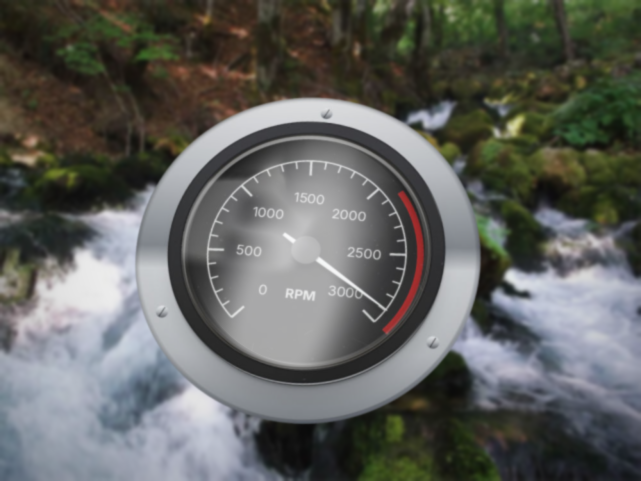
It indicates rpm 2900
